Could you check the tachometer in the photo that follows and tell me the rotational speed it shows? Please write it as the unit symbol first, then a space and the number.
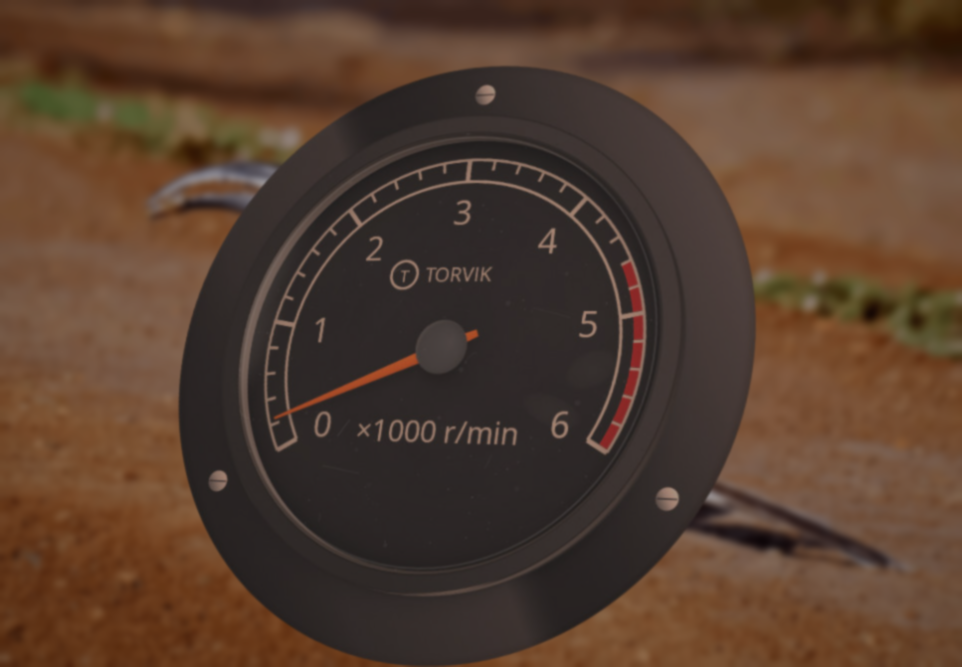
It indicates rpm 200
